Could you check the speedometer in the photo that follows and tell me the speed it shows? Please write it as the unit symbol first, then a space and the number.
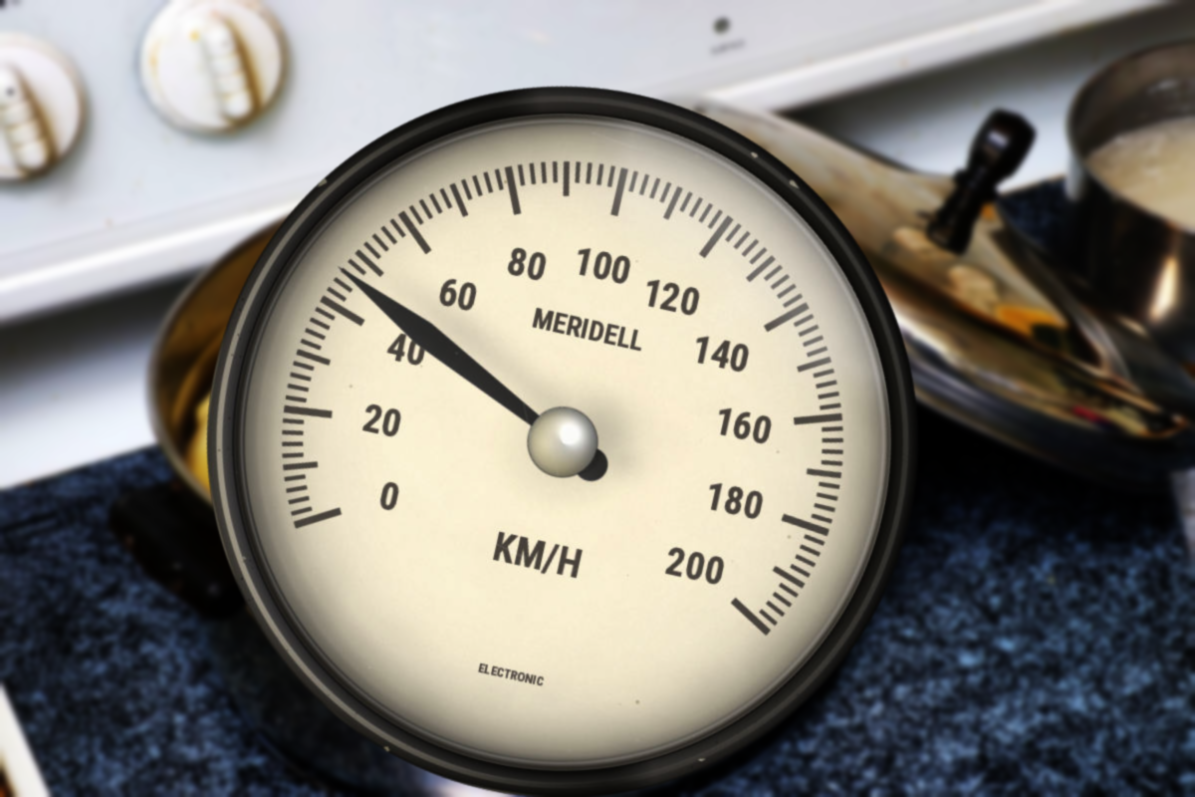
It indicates km/h 46
